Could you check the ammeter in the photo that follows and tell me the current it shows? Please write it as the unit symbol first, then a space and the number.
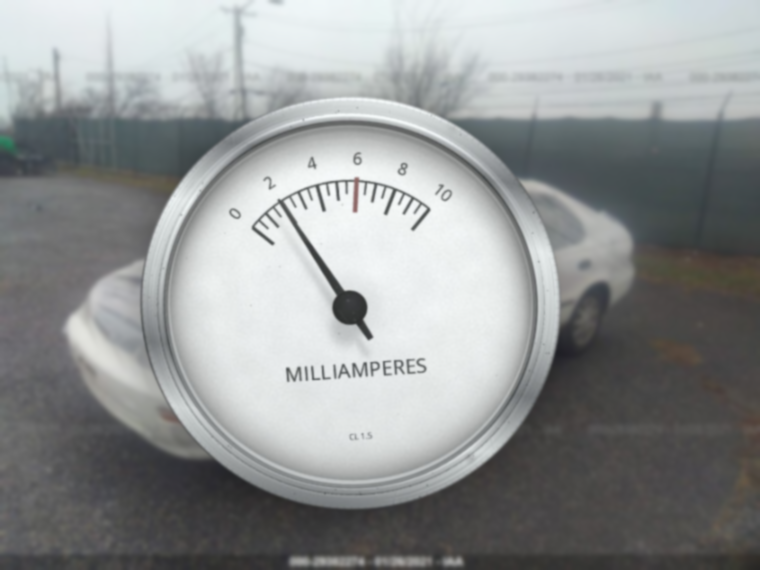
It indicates mA 2
